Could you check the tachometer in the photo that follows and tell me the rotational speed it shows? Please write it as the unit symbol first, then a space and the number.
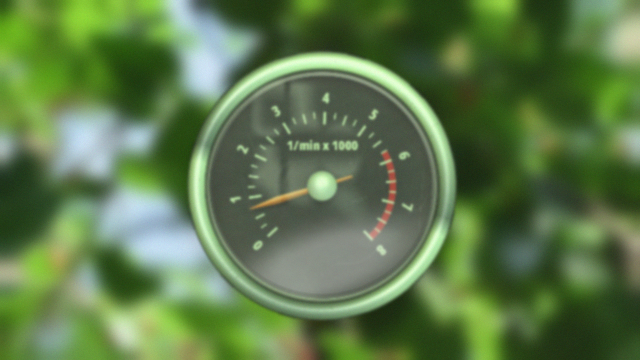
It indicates rpm 750
